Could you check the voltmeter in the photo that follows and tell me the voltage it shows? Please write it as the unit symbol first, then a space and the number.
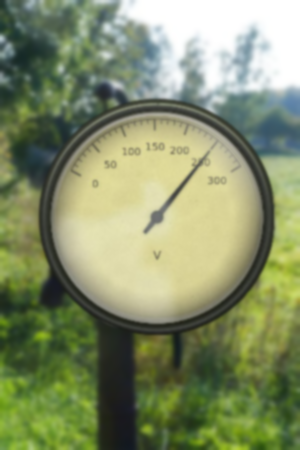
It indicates V 250
